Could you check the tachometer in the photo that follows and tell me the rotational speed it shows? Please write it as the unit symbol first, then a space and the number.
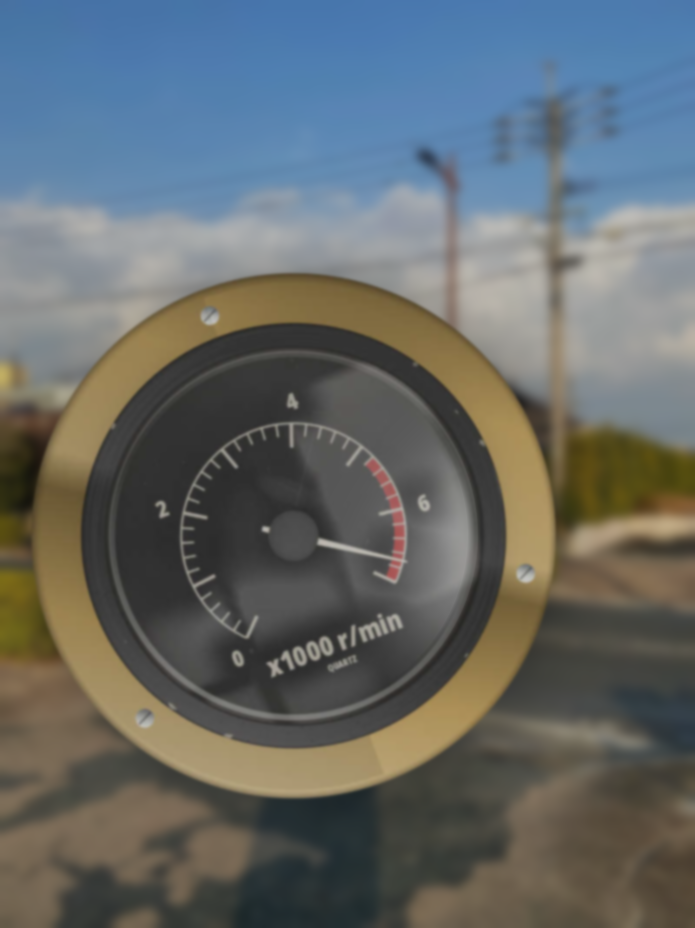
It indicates rpm 6700
